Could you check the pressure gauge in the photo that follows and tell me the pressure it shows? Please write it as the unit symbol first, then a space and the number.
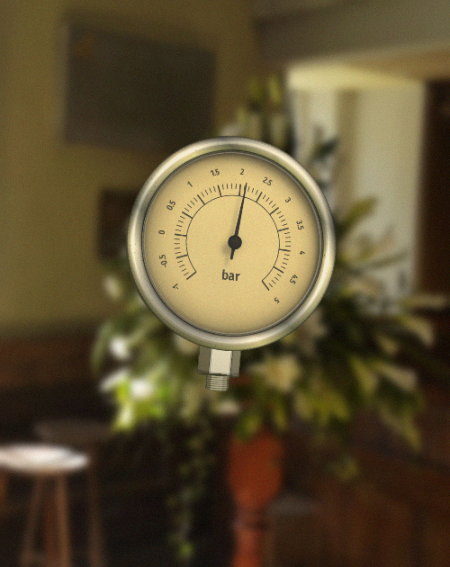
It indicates bar 2.1
